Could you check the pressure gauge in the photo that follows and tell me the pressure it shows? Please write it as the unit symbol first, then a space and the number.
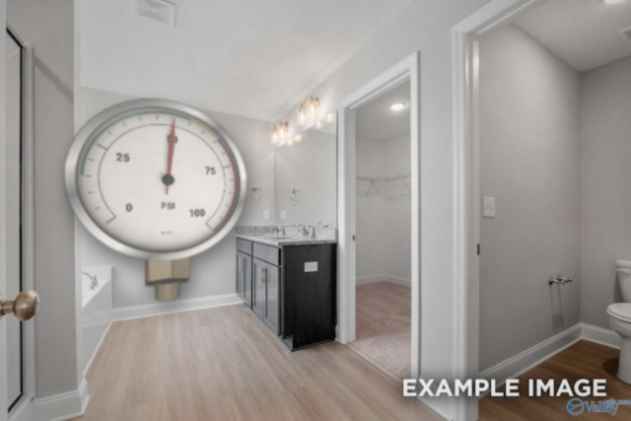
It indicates psi 50
